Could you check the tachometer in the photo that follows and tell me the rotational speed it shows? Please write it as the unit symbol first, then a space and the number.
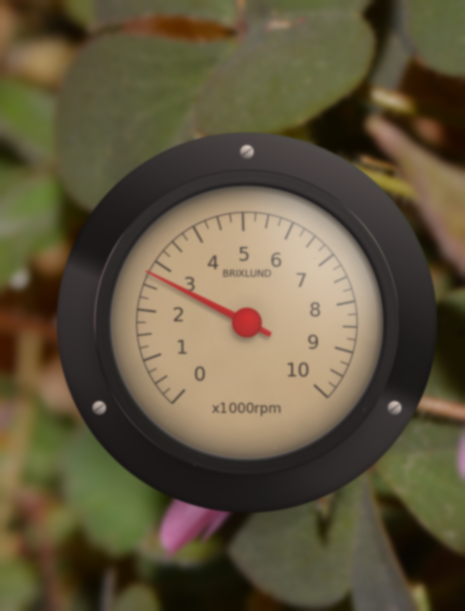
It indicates rpm 2750
